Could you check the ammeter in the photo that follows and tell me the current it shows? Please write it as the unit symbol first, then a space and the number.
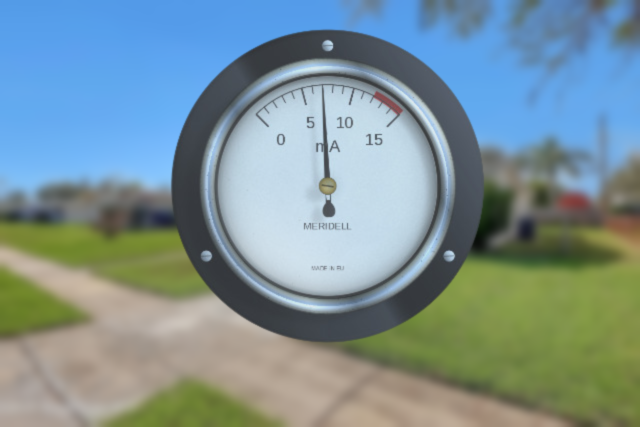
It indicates mA 7
